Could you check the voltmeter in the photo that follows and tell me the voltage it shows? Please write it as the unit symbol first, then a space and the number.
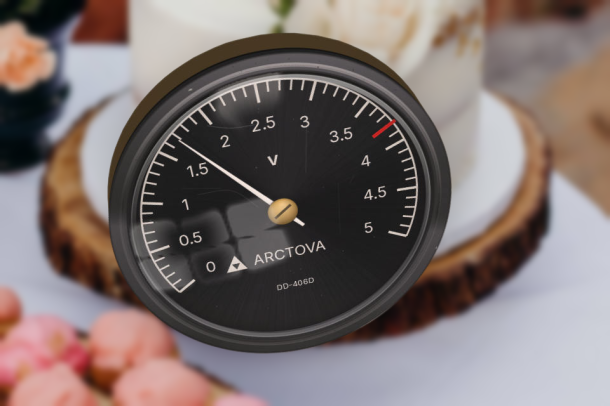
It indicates V 1.7
